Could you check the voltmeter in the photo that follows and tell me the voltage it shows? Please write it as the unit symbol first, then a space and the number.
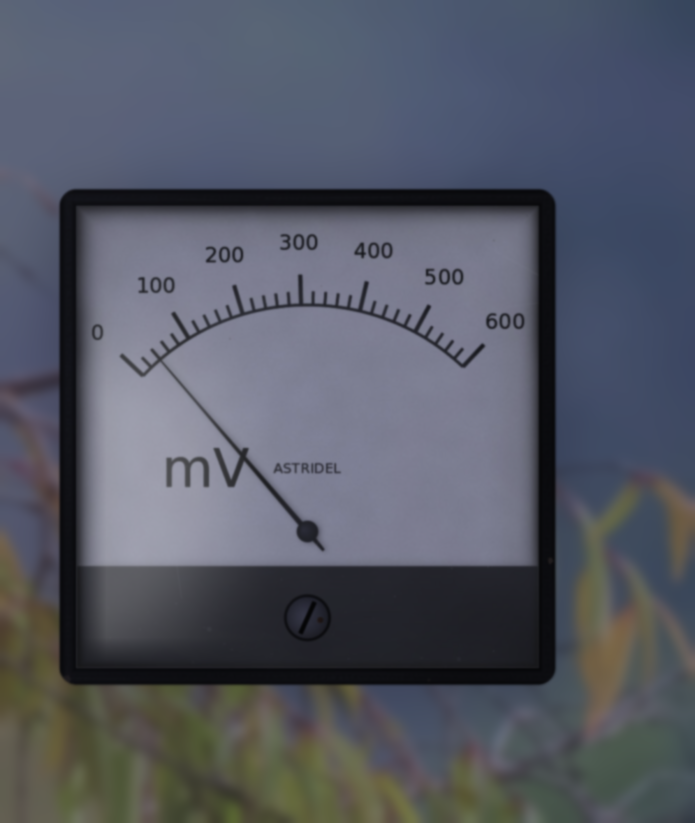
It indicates mV 40
